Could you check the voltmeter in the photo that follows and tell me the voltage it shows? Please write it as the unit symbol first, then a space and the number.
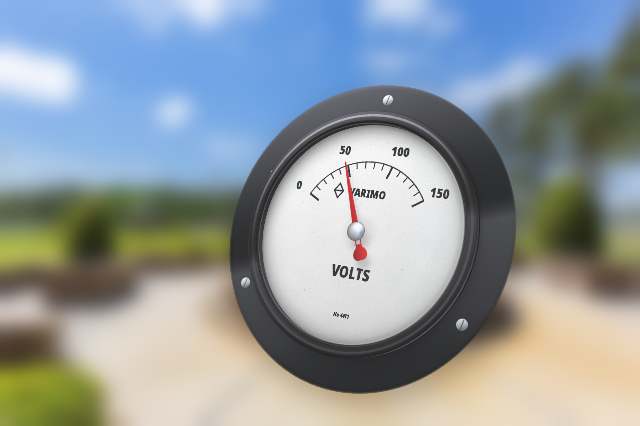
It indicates V 50
